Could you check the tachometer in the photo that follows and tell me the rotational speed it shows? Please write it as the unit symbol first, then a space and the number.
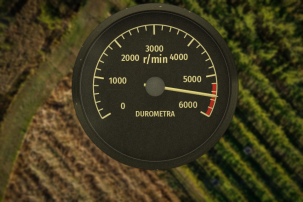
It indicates rpm 5500
